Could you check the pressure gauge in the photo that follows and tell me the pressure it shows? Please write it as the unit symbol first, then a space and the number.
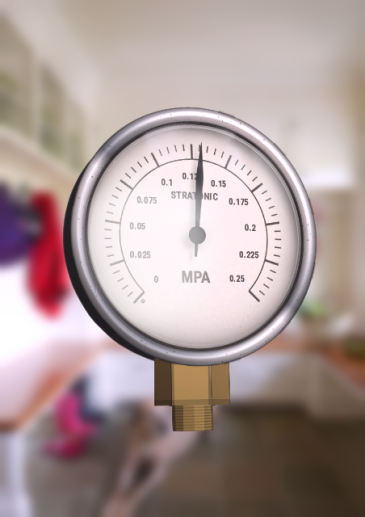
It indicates MPa 0.13
